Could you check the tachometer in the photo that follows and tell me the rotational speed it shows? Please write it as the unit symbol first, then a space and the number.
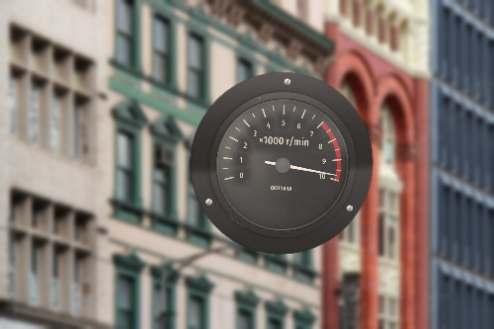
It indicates rpm 9750
